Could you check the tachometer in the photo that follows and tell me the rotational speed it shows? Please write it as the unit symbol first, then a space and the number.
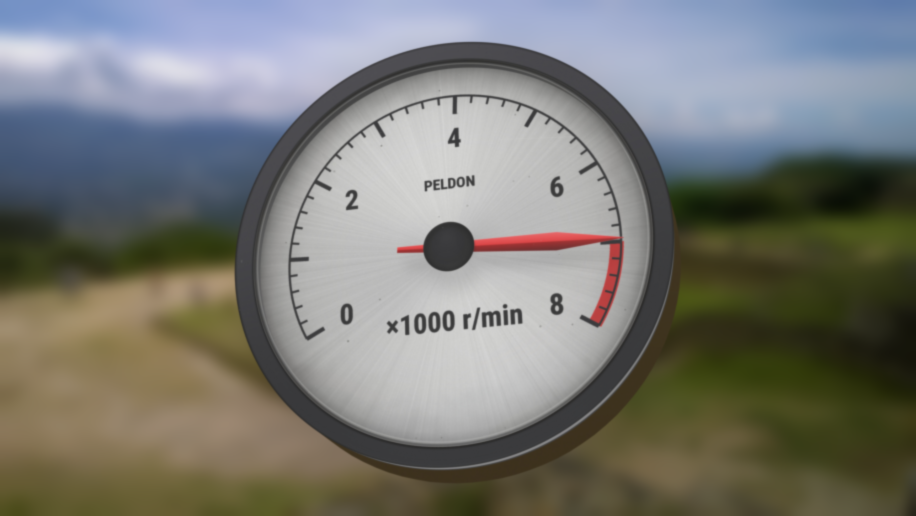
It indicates rpm 7000
